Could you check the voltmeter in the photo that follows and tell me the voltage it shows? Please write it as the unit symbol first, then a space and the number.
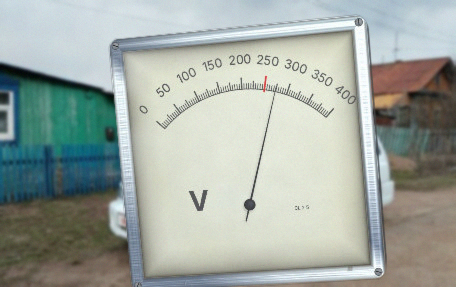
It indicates V 275
